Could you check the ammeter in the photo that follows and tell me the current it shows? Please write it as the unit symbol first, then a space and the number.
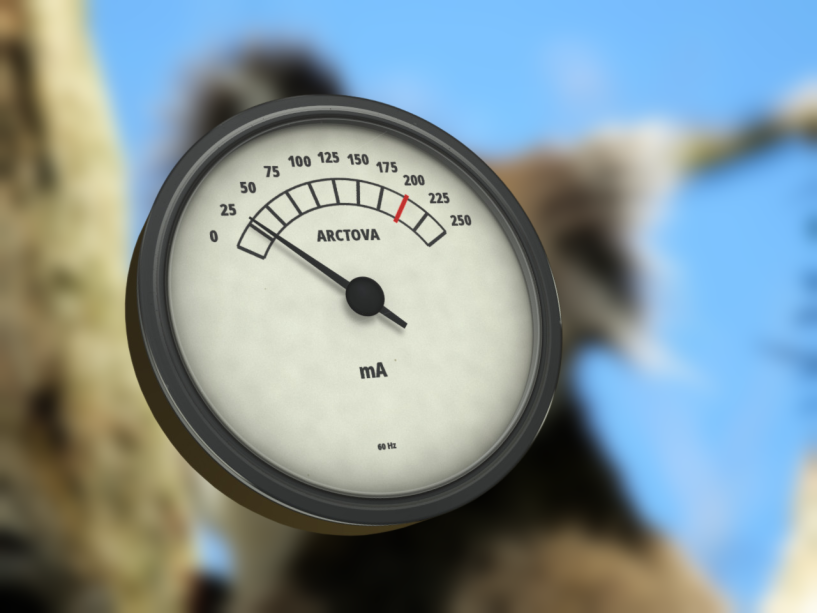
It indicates mA 25
